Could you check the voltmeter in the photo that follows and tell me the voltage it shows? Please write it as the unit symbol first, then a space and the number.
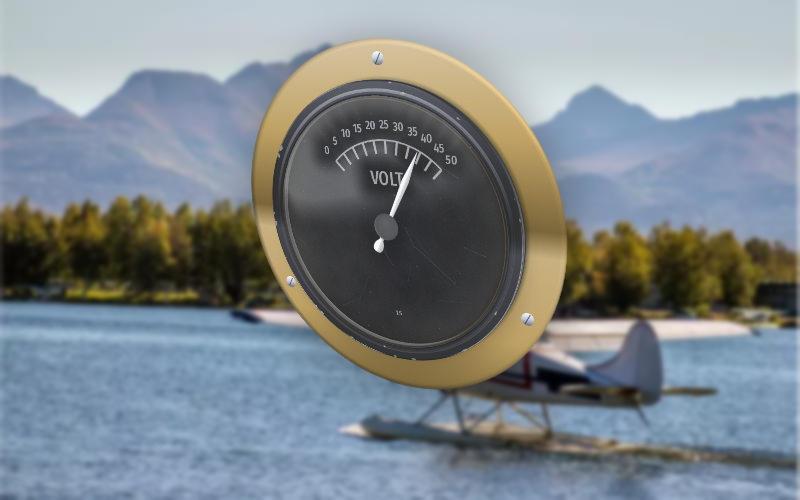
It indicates V 40
